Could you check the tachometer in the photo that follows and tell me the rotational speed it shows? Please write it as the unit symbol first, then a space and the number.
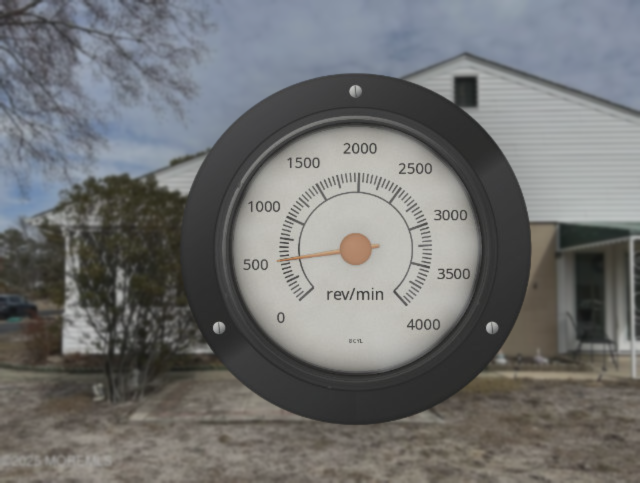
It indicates rpm 500
